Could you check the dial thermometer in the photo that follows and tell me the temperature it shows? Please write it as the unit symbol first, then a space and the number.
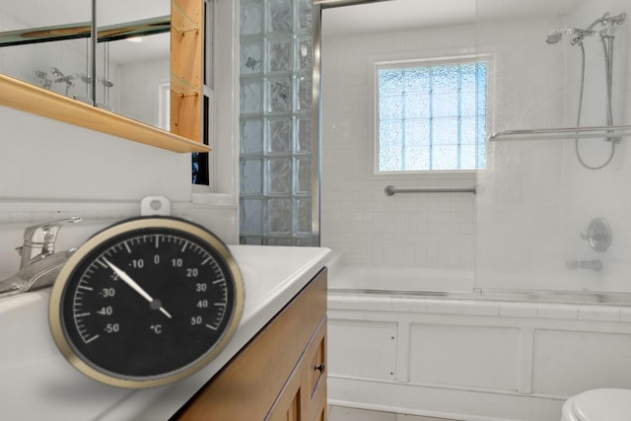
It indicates °C -18
